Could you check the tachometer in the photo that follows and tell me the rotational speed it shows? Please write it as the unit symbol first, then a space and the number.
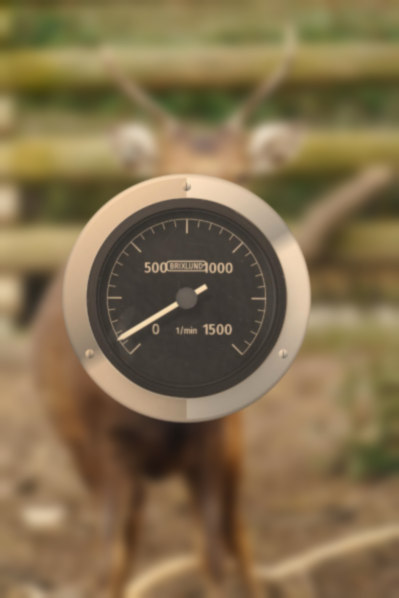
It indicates rpm 75
